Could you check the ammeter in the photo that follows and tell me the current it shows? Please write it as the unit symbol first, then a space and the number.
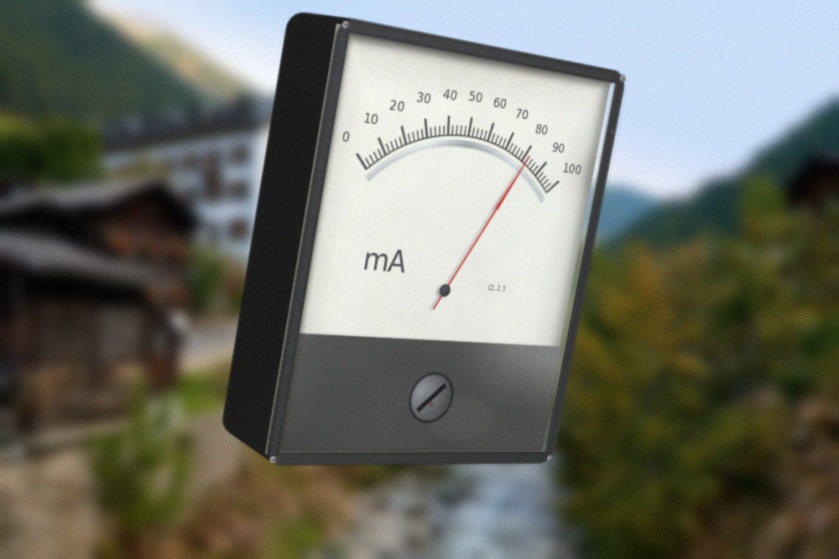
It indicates mA 80
